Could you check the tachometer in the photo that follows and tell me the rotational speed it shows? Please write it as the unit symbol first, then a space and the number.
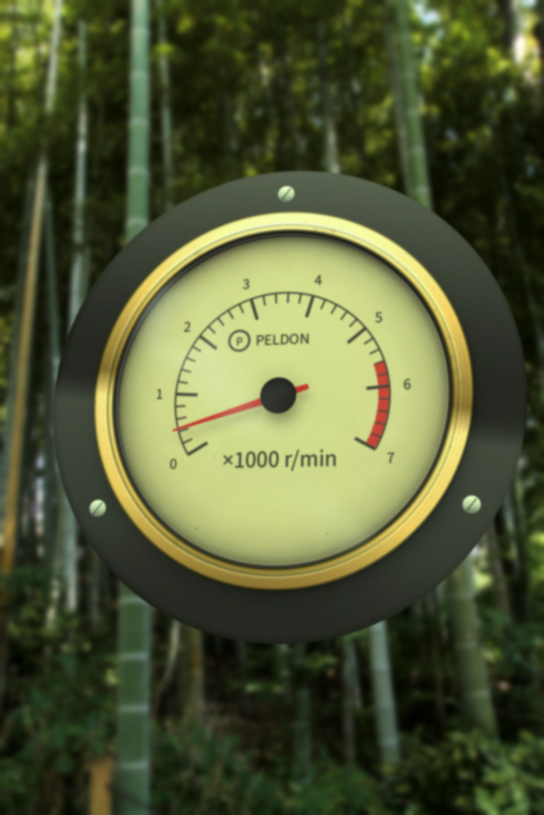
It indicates rpm 400
